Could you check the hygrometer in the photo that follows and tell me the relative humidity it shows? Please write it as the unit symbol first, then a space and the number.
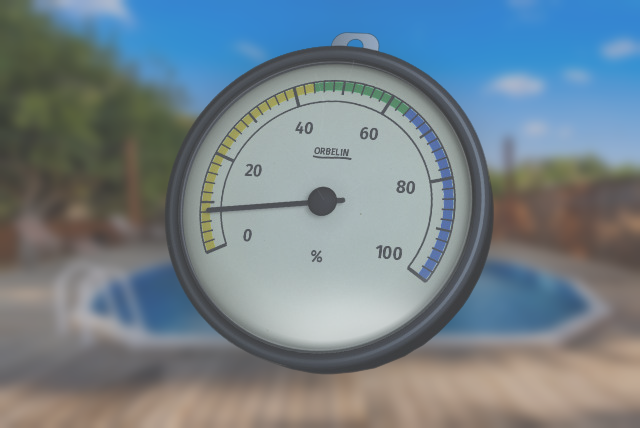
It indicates % 8
